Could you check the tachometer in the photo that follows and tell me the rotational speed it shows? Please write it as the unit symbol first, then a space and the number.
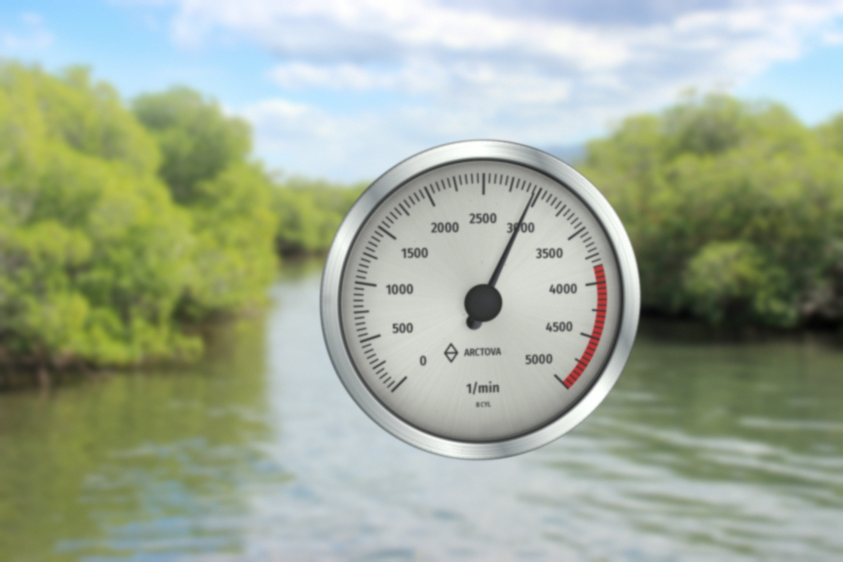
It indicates rpm 2950
